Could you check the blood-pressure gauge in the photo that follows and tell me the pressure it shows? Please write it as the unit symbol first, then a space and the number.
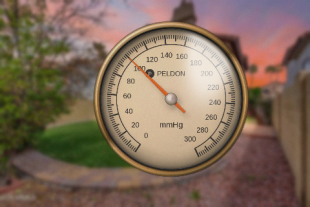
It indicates mmHg 100
